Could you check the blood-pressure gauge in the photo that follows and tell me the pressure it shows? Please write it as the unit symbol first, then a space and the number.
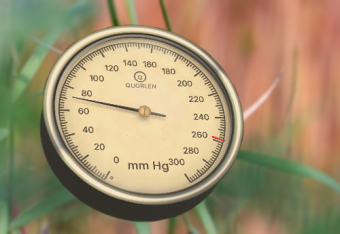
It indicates mmHg 70
